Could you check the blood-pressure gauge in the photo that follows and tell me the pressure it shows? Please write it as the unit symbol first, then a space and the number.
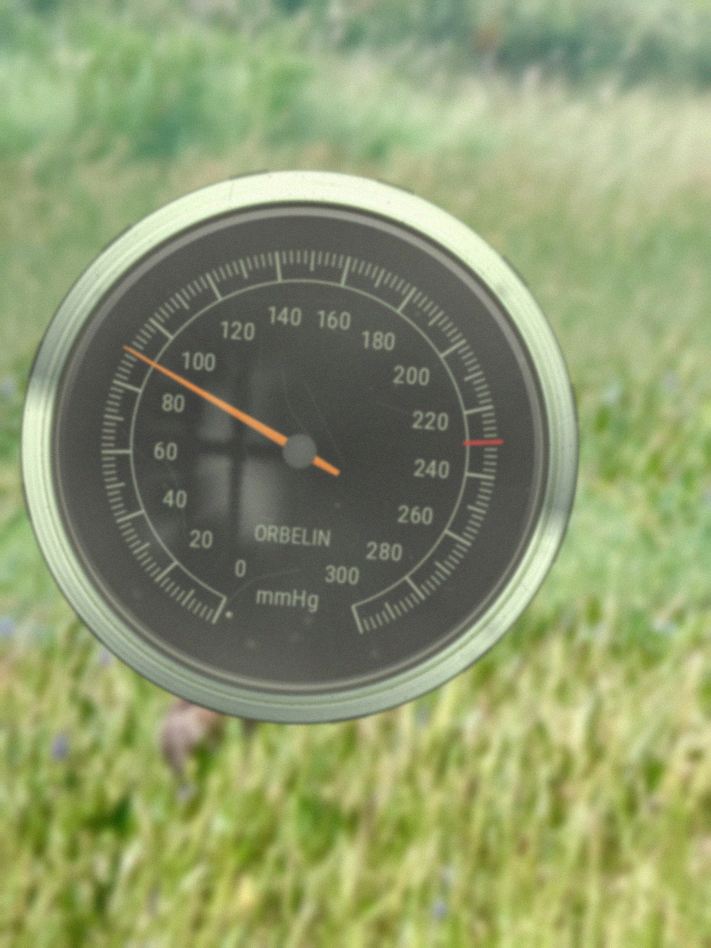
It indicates mmHg 90
